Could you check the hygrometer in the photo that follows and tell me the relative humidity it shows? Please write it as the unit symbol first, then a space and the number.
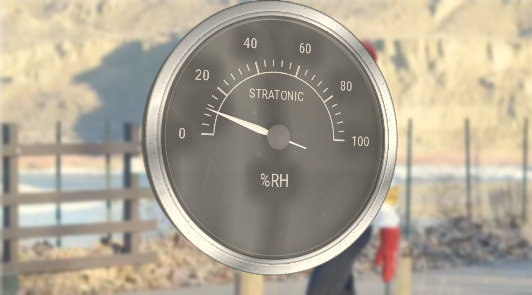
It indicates % 10
